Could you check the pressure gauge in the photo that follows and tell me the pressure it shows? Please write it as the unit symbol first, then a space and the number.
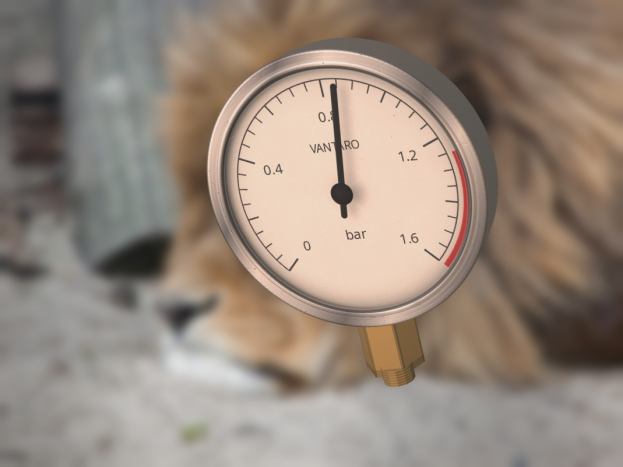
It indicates bar 0.85
